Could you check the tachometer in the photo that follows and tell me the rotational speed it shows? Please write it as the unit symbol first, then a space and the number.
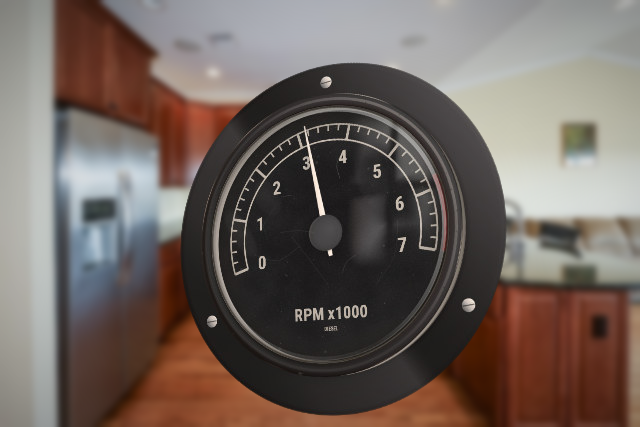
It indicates rpm 3200
